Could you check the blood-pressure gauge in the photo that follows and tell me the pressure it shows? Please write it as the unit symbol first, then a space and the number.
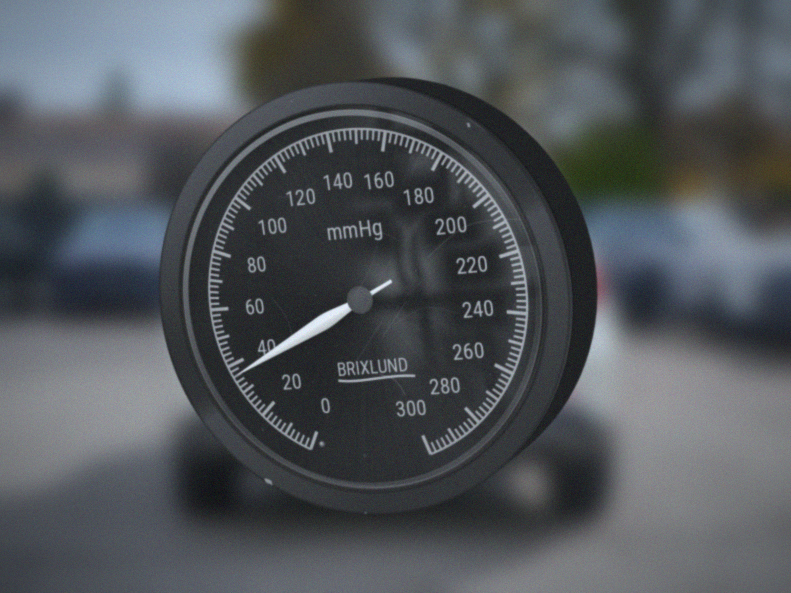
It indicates mmHg 36
